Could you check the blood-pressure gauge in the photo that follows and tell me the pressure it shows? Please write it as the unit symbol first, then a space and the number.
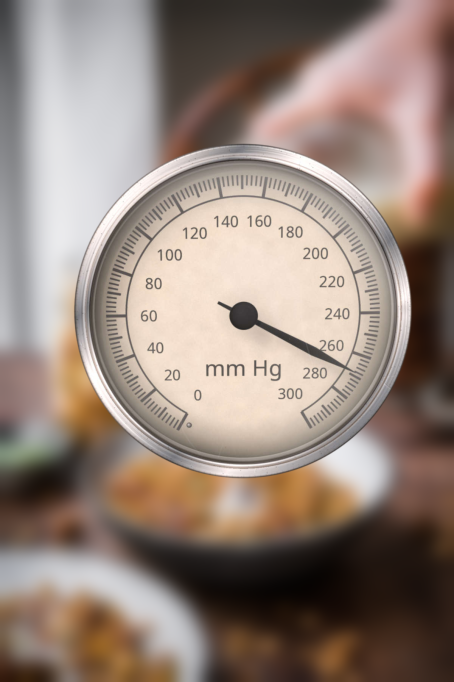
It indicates mmHg 268
